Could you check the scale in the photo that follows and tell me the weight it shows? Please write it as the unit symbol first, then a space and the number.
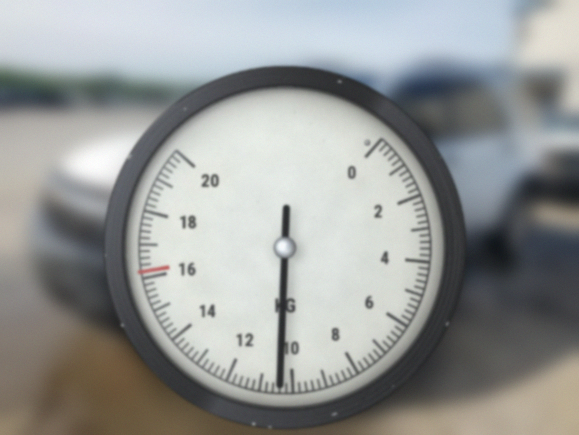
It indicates kg 10.4
